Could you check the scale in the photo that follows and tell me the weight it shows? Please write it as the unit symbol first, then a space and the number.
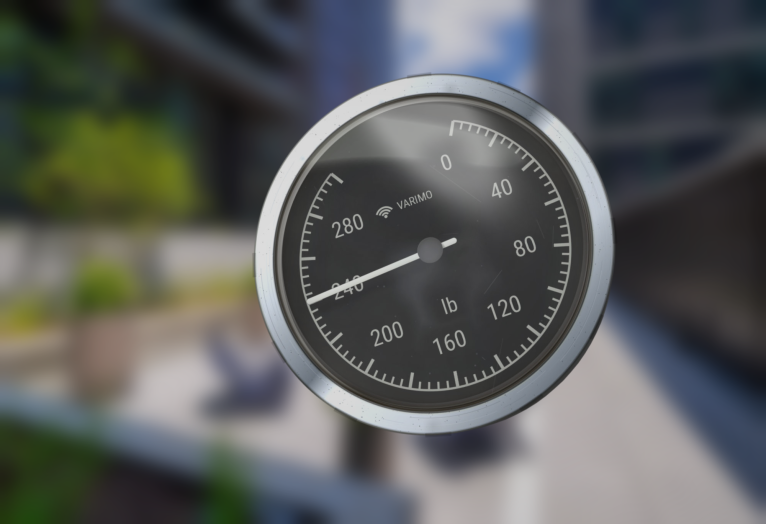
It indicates lb 240
